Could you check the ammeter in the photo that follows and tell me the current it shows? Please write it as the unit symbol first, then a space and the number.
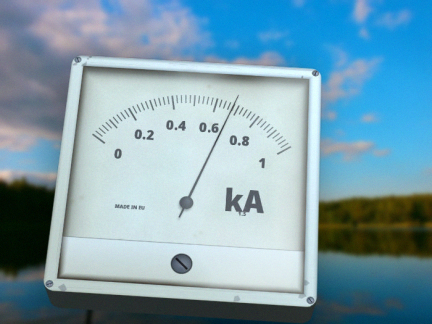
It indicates kA 0.68
